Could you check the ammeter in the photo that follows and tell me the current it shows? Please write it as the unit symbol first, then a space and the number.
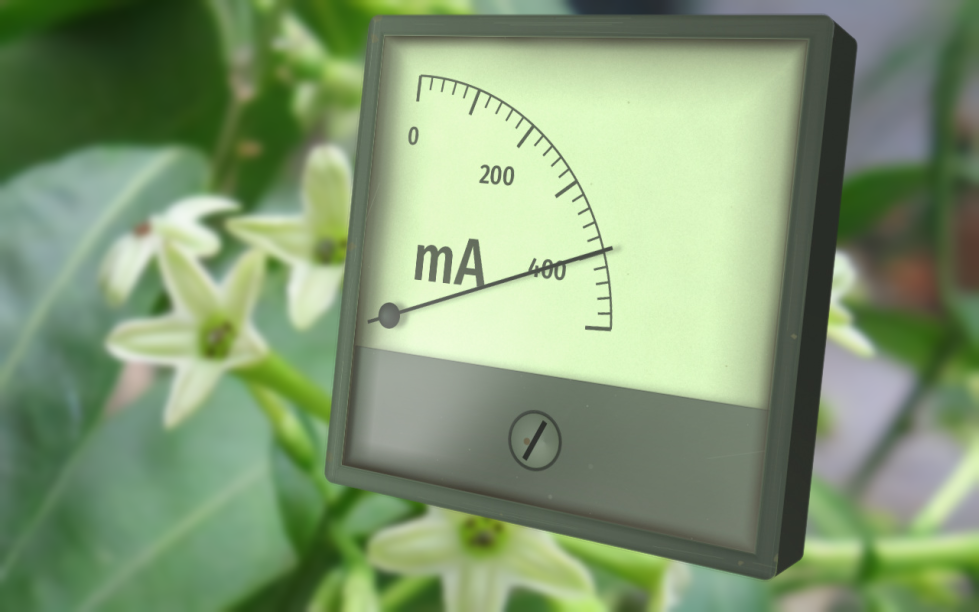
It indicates mA 400
